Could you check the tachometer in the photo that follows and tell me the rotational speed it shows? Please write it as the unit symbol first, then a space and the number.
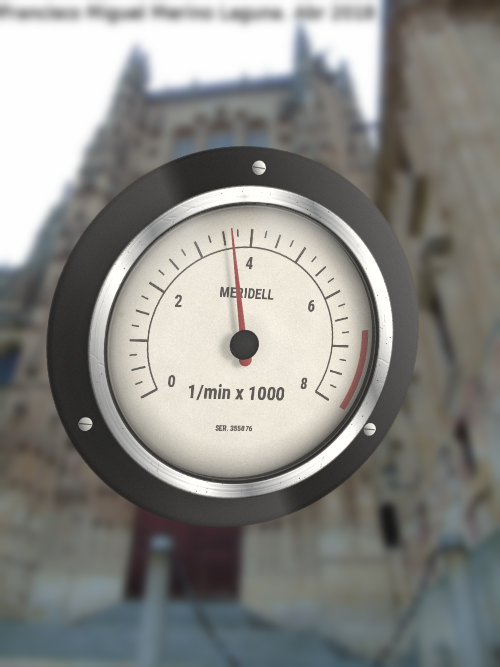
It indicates rpm 3625
